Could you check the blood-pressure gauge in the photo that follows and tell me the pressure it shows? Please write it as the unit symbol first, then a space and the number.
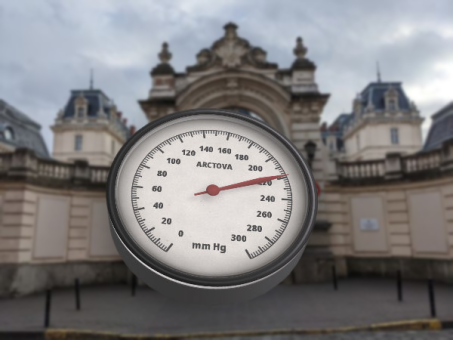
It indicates mmHg 220
